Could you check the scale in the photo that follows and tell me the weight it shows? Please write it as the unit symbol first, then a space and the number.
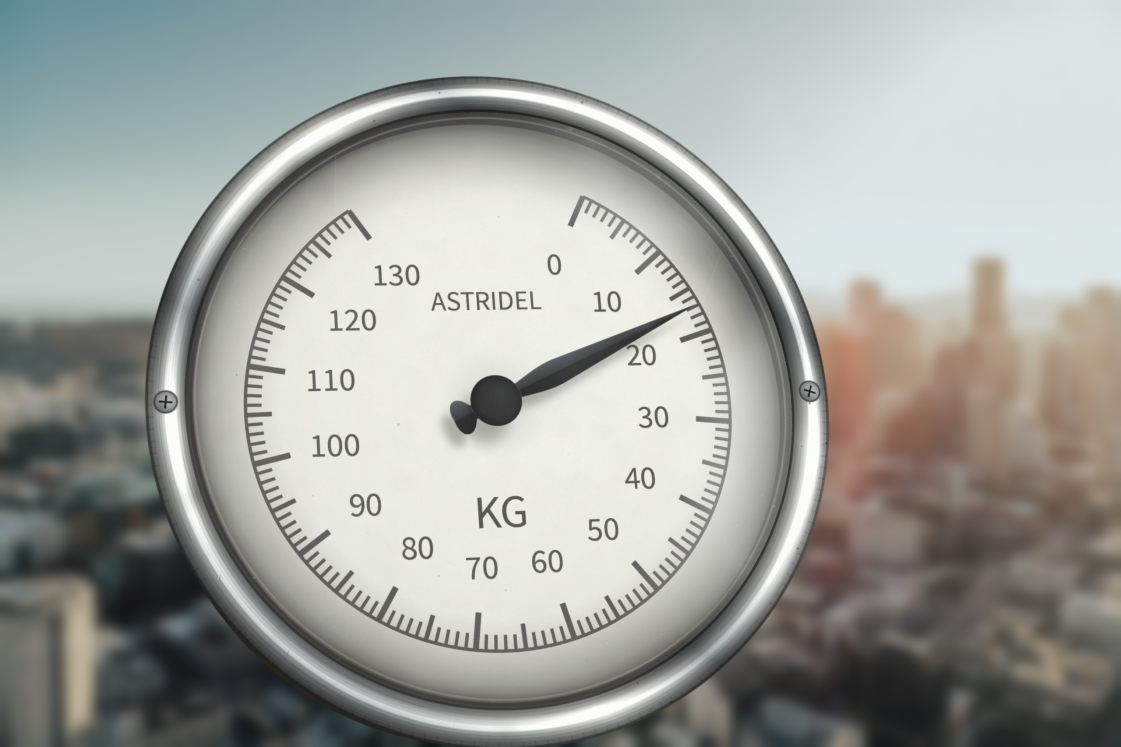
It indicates kg 17
